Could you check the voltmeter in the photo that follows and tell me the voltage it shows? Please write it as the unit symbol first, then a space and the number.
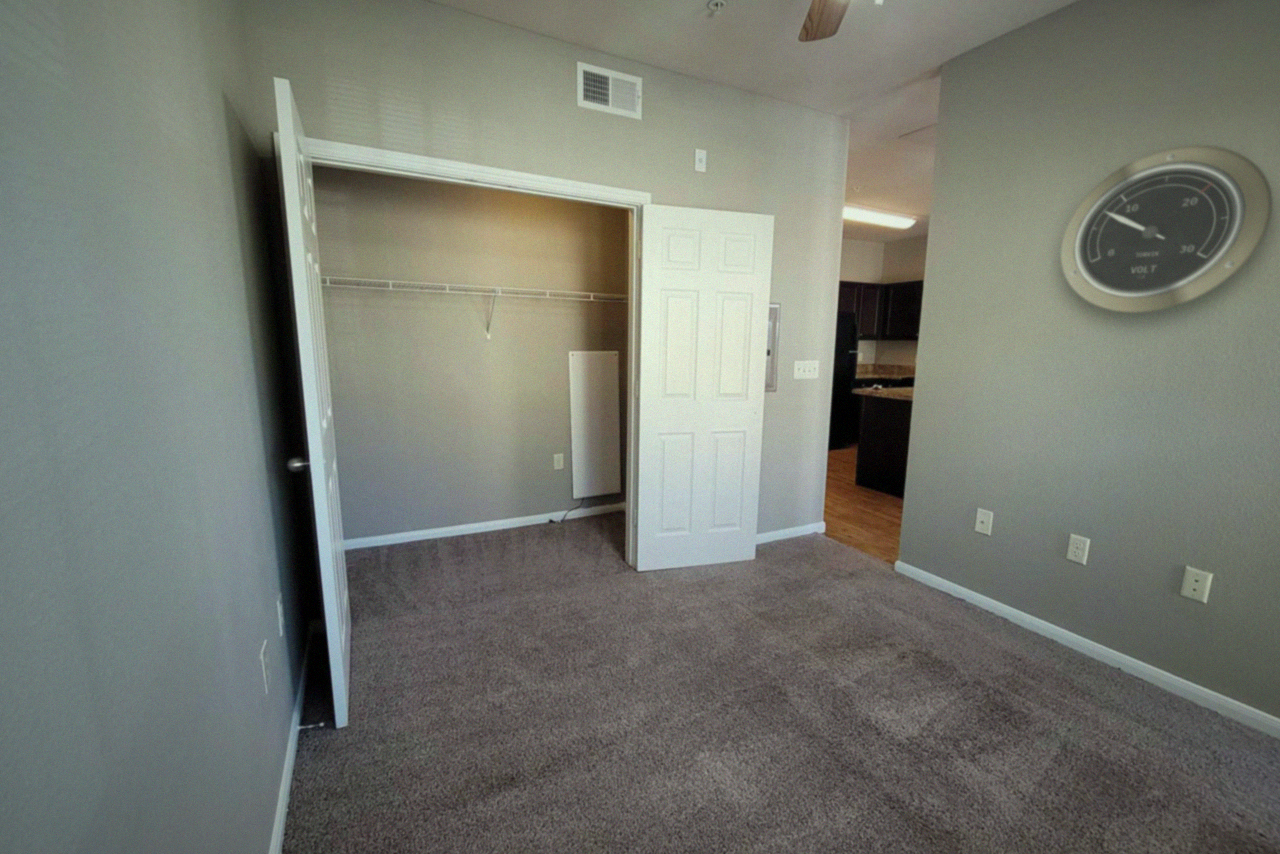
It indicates V 7.5
